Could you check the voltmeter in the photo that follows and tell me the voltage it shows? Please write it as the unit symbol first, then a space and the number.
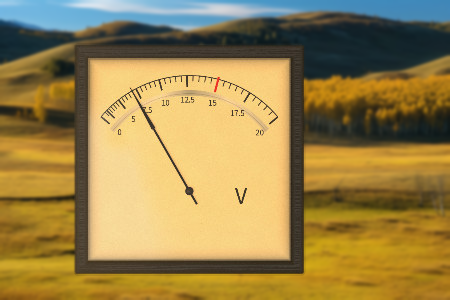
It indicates V 7
